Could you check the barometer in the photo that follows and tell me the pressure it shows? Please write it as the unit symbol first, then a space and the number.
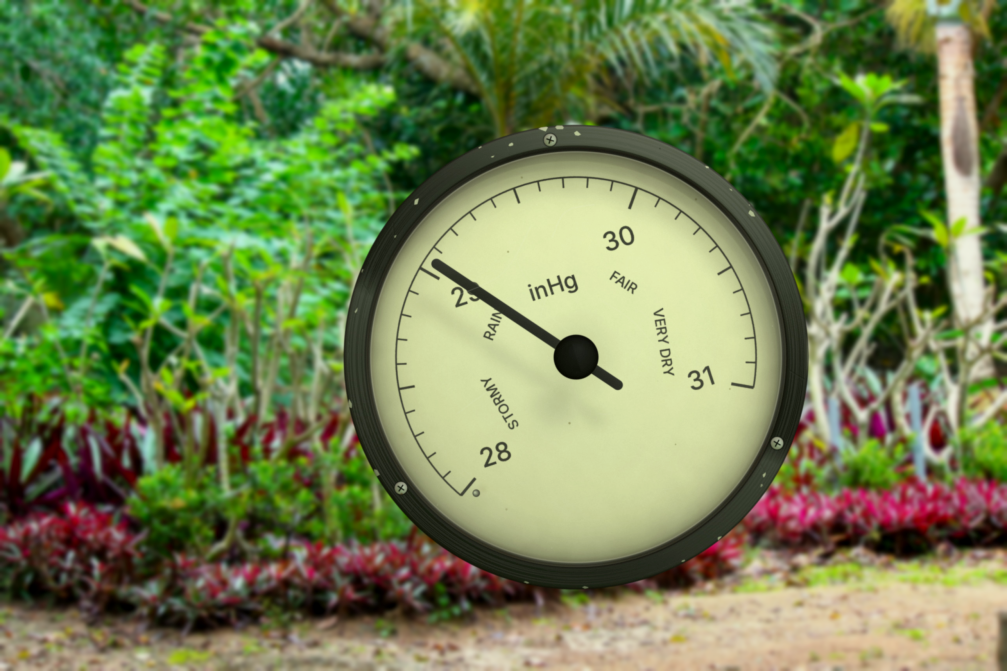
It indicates inHg 29.05
